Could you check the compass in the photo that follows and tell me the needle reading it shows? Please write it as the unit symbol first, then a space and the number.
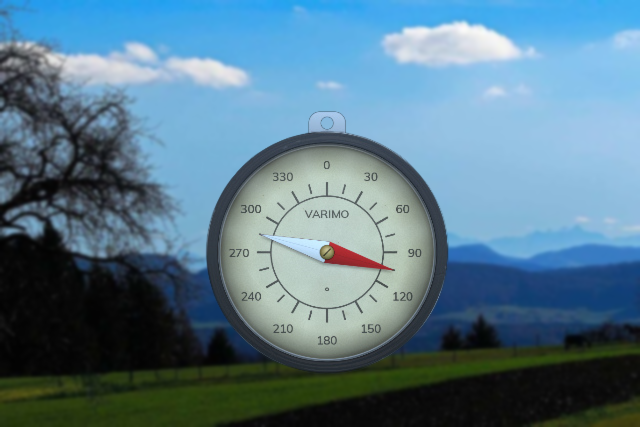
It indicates ° 105
